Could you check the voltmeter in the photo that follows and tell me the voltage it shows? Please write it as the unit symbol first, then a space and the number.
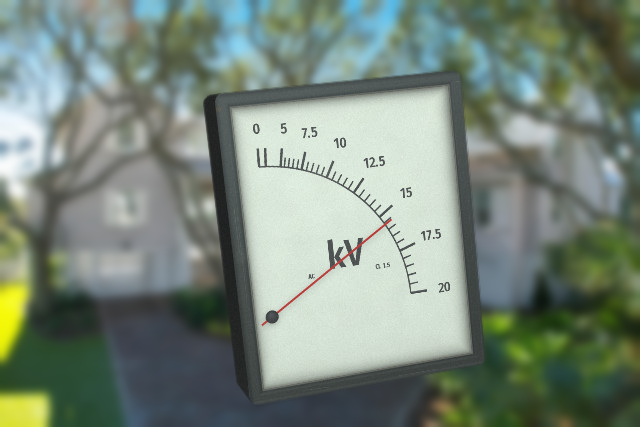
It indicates kV 15.5
